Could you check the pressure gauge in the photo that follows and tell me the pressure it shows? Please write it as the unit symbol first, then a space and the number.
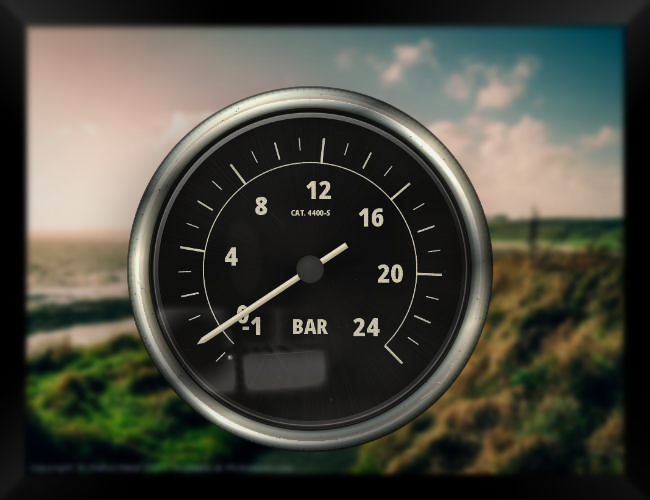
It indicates bar 0
